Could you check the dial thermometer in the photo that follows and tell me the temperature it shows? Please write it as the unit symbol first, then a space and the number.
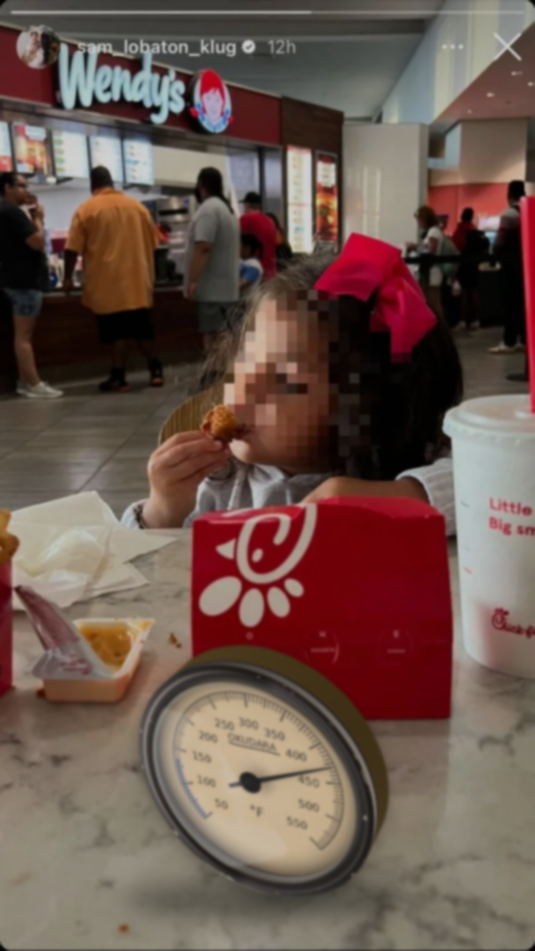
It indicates °F 425
